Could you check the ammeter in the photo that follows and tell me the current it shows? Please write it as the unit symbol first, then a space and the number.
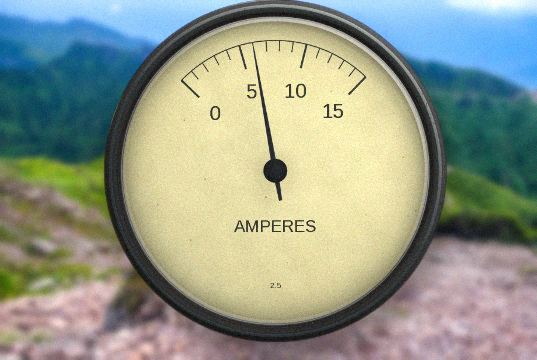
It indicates A 6
